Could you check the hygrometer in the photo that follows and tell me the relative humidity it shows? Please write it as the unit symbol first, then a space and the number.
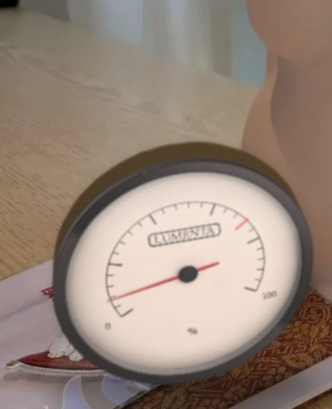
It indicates % 8
